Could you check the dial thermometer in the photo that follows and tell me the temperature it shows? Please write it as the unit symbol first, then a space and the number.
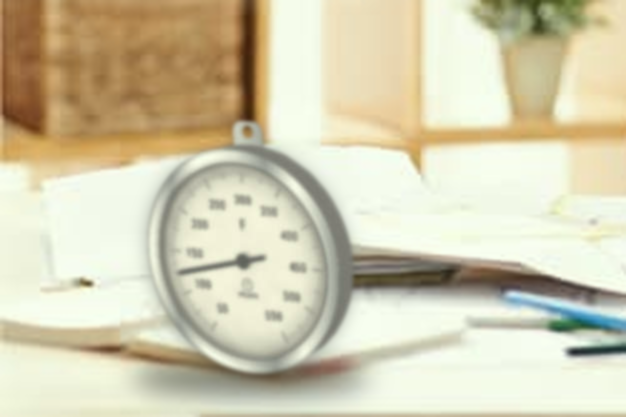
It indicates °F 125
